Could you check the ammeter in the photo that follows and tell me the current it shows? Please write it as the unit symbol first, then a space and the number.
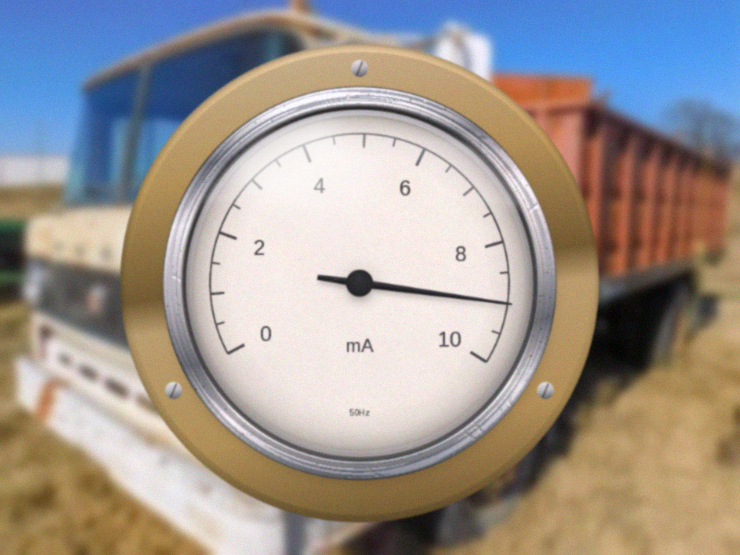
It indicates mA 9
